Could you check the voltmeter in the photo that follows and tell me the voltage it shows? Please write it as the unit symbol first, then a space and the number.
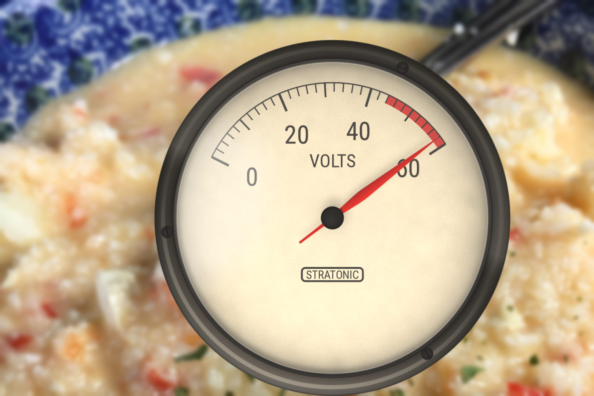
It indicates V 58
